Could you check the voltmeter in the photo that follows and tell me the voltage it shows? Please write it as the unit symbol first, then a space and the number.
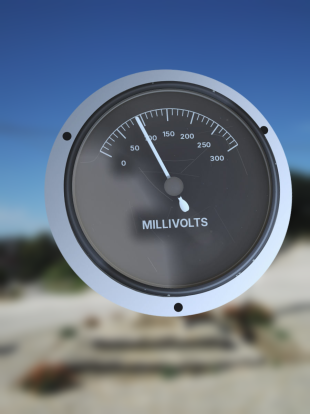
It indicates mV 90
